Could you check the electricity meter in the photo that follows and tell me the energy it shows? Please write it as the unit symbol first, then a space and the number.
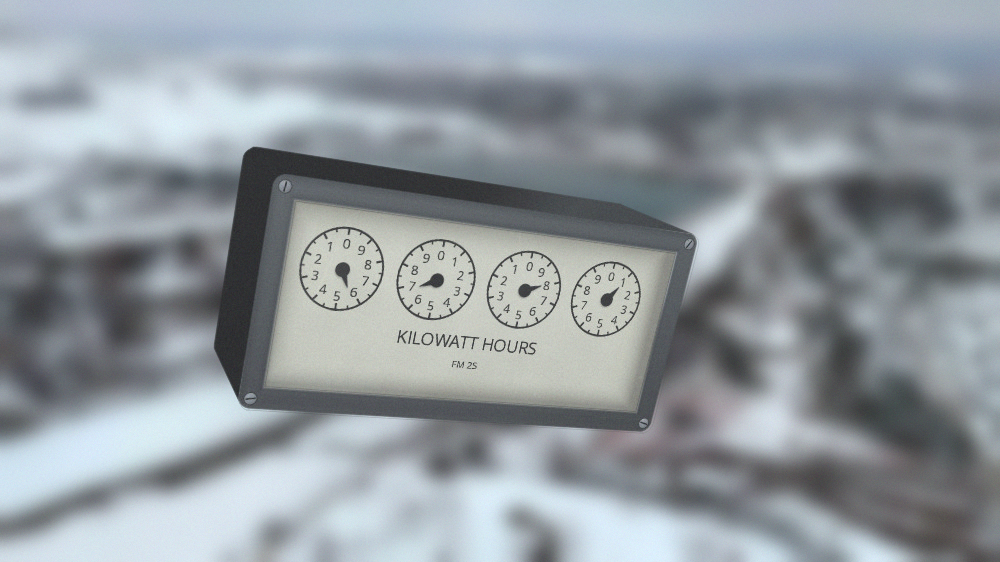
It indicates kWh 5681
